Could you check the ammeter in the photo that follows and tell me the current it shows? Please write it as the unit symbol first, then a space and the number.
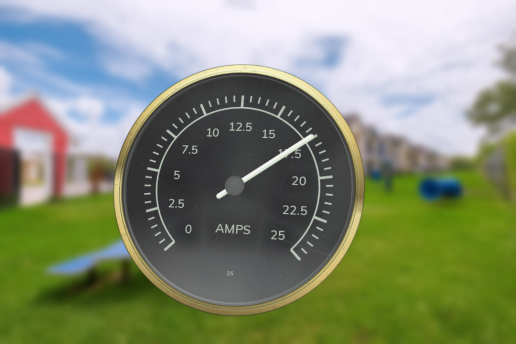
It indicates A 17.5
